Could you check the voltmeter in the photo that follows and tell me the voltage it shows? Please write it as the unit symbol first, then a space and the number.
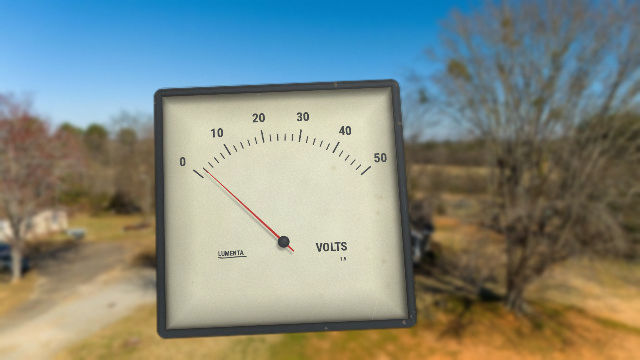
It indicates V 2
